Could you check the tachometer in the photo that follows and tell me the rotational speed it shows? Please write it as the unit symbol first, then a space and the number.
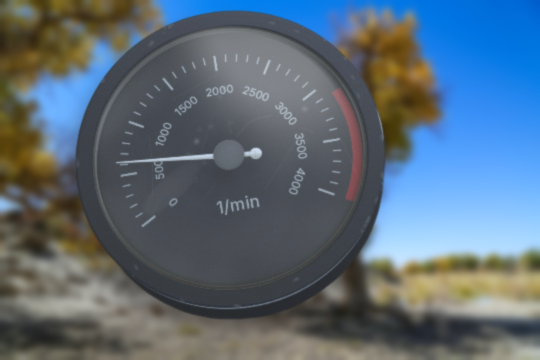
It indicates rpm 600
